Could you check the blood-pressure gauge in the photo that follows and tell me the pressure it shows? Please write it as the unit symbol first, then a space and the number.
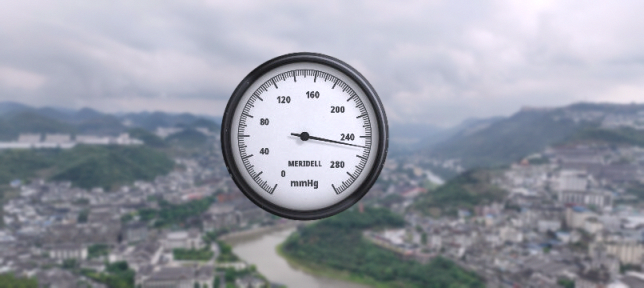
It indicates mmHg 250
